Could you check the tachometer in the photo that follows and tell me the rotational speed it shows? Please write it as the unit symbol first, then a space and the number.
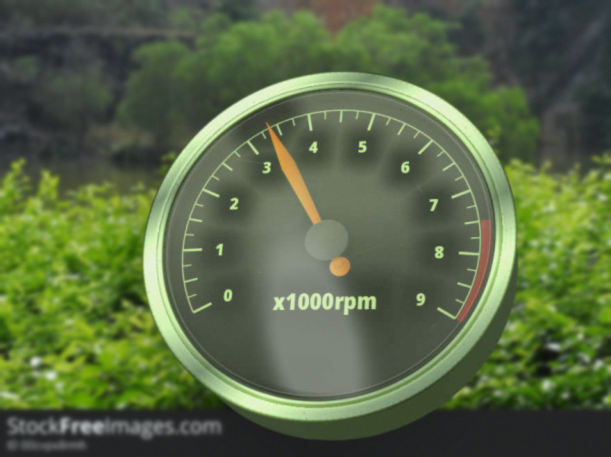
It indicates rpm 3375
